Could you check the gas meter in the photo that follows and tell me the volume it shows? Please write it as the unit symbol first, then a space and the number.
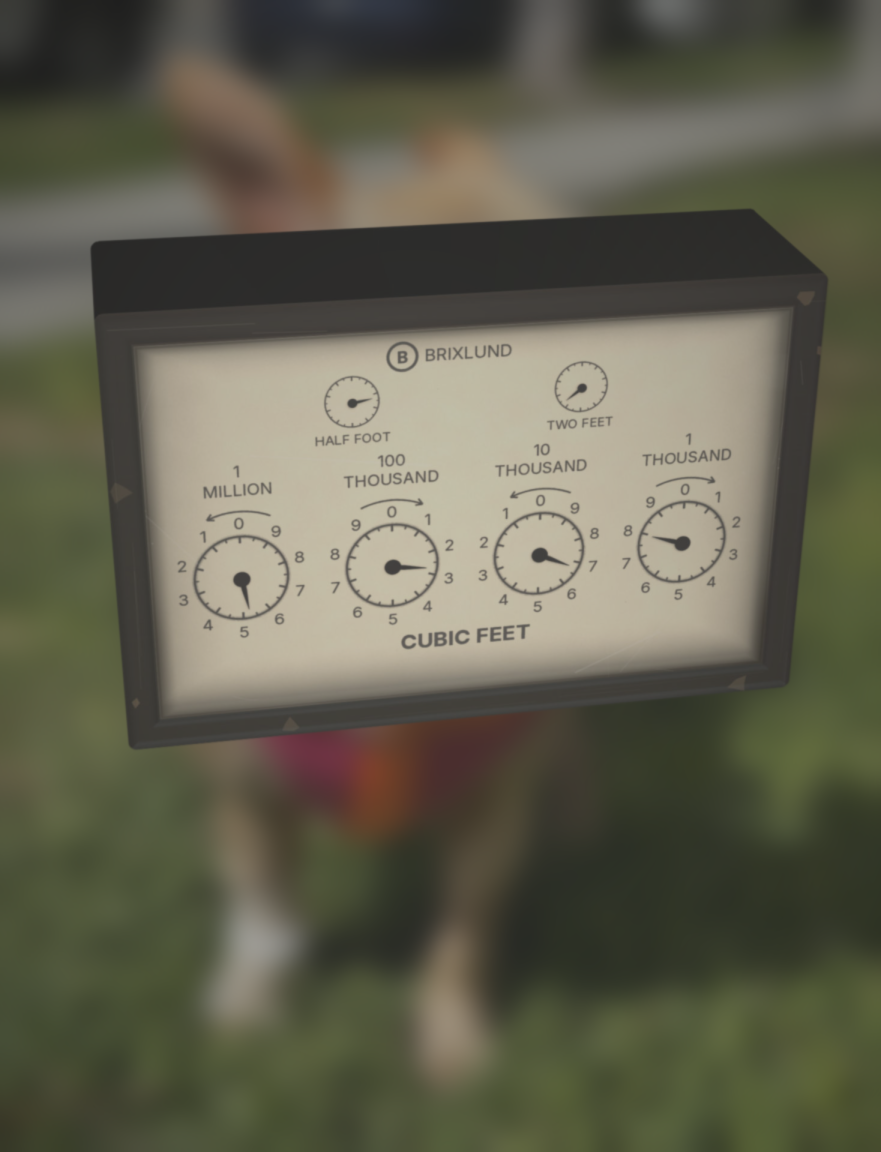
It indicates ft³ 526800
